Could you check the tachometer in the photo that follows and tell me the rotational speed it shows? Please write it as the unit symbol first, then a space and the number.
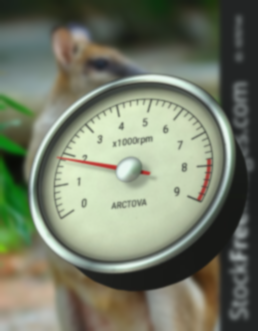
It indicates rpm 1800
